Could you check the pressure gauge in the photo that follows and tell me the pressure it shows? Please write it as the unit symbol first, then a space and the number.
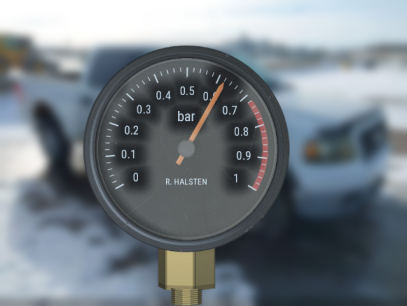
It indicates bar 0.62
